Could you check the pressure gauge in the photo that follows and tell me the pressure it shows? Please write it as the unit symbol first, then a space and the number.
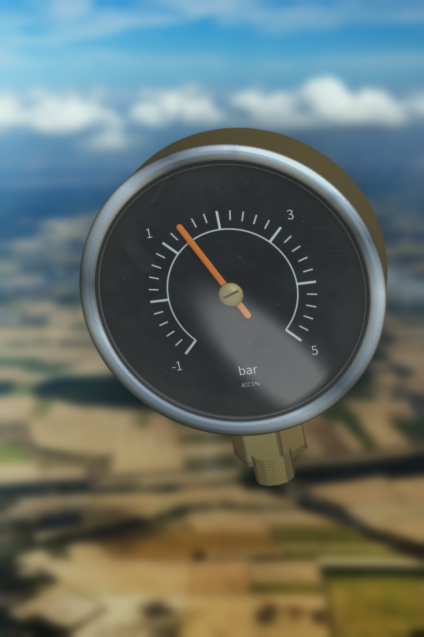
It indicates bar 1.4
